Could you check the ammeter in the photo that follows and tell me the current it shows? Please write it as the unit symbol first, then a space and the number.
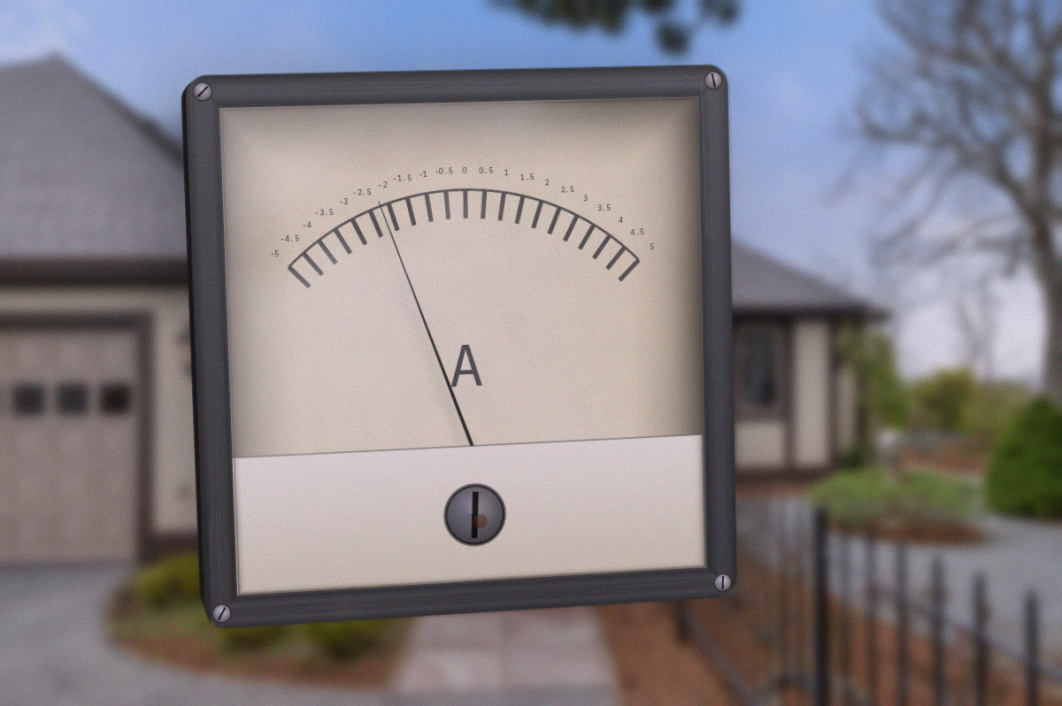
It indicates A -2.25
